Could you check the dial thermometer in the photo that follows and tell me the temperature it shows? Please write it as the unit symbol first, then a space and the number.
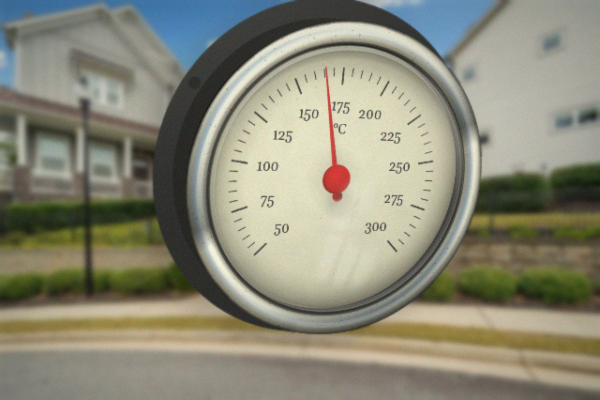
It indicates °C 165
